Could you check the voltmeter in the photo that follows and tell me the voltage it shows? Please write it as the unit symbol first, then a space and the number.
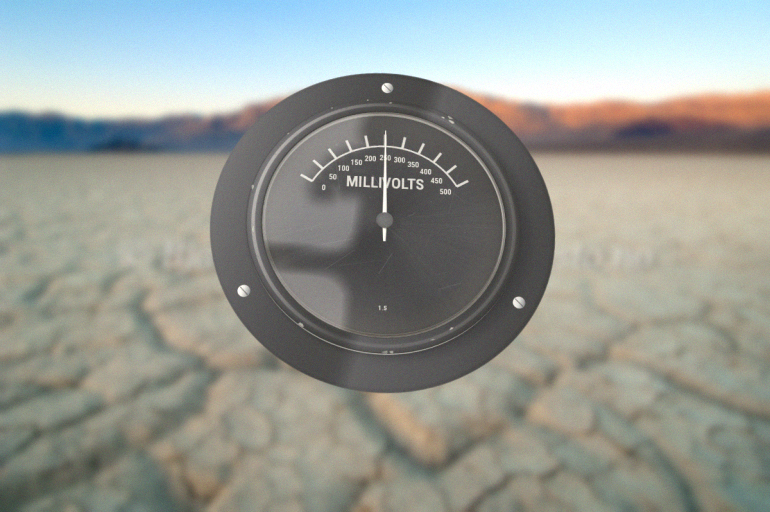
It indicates mV 250
